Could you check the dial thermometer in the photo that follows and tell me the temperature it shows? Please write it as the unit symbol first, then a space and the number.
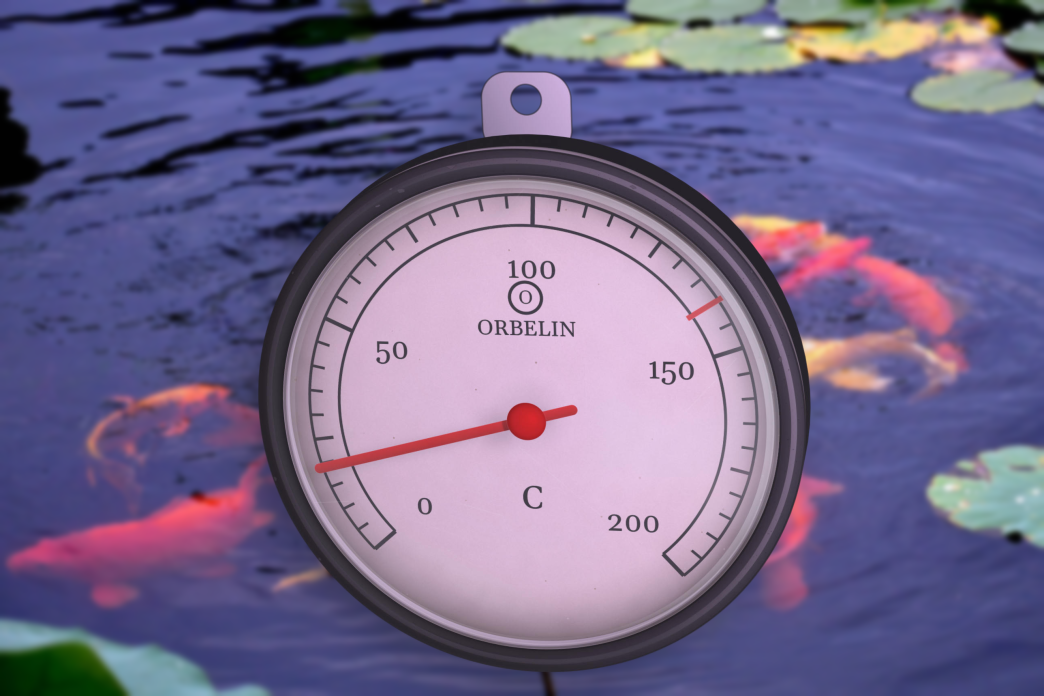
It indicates °C 20
